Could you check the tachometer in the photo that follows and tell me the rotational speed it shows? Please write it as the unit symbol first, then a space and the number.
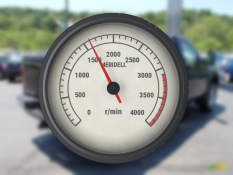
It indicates rpm 1600
